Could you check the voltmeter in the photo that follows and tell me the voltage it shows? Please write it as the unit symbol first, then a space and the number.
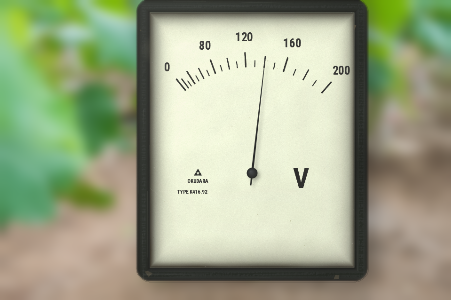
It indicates V 140
